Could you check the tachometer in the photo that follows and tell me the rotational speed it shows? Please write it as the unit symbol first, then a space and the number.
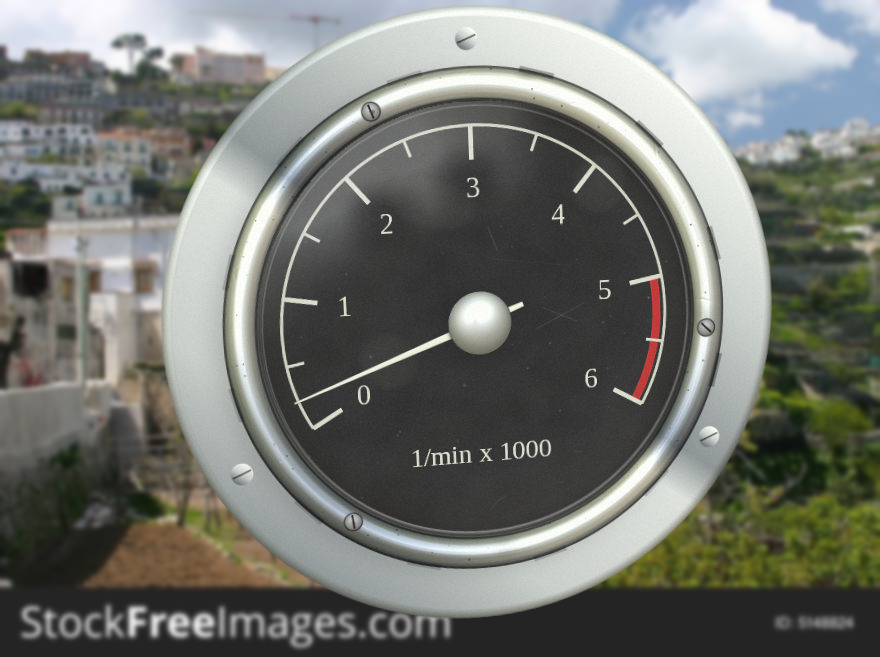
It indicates rpm 250
